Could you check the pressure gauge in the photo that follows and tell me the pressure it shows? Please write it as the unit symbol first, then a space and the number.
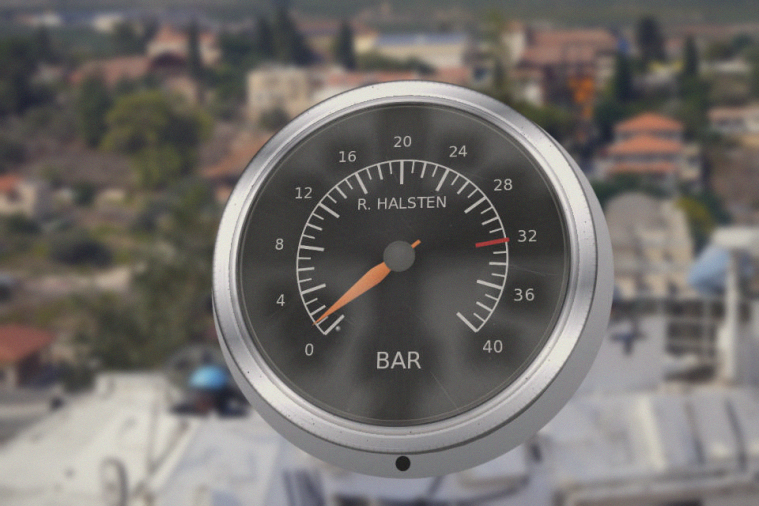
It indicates bar 1
